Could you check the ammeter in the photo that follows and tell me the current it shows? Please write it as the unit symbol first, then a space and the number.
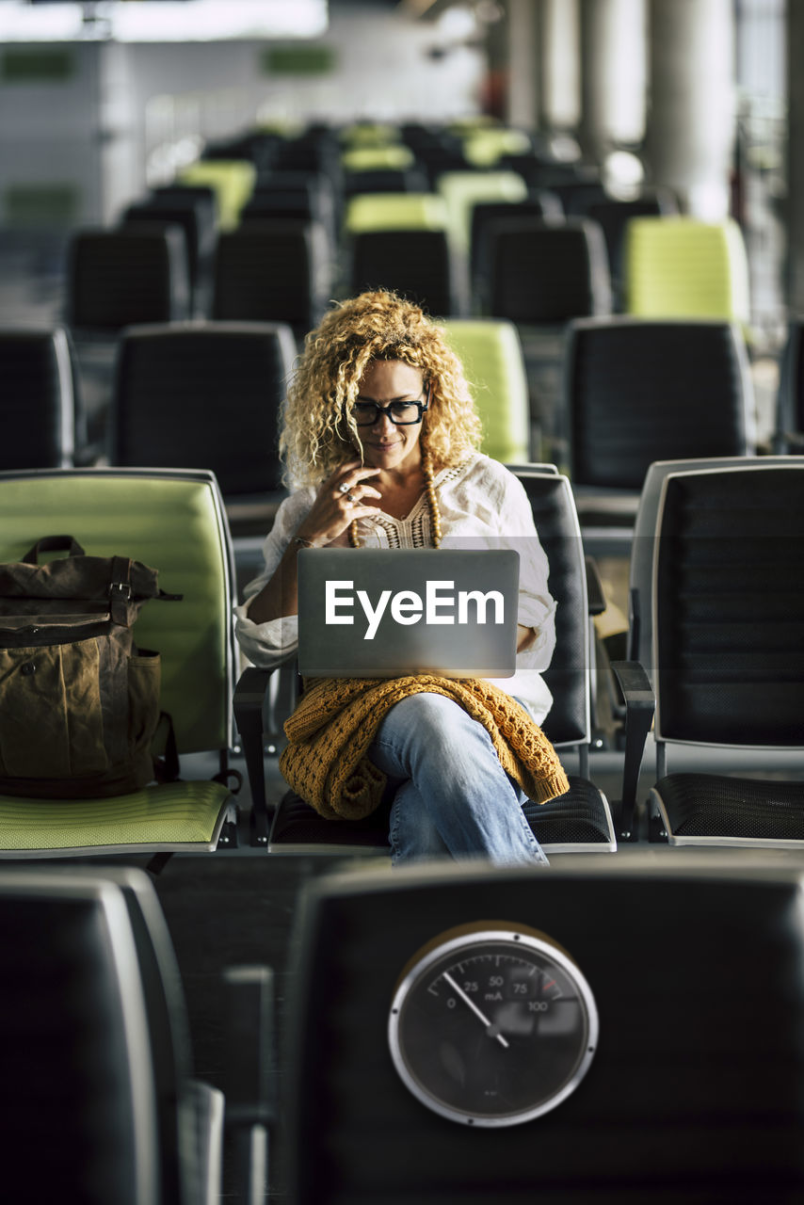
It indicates mA 15
